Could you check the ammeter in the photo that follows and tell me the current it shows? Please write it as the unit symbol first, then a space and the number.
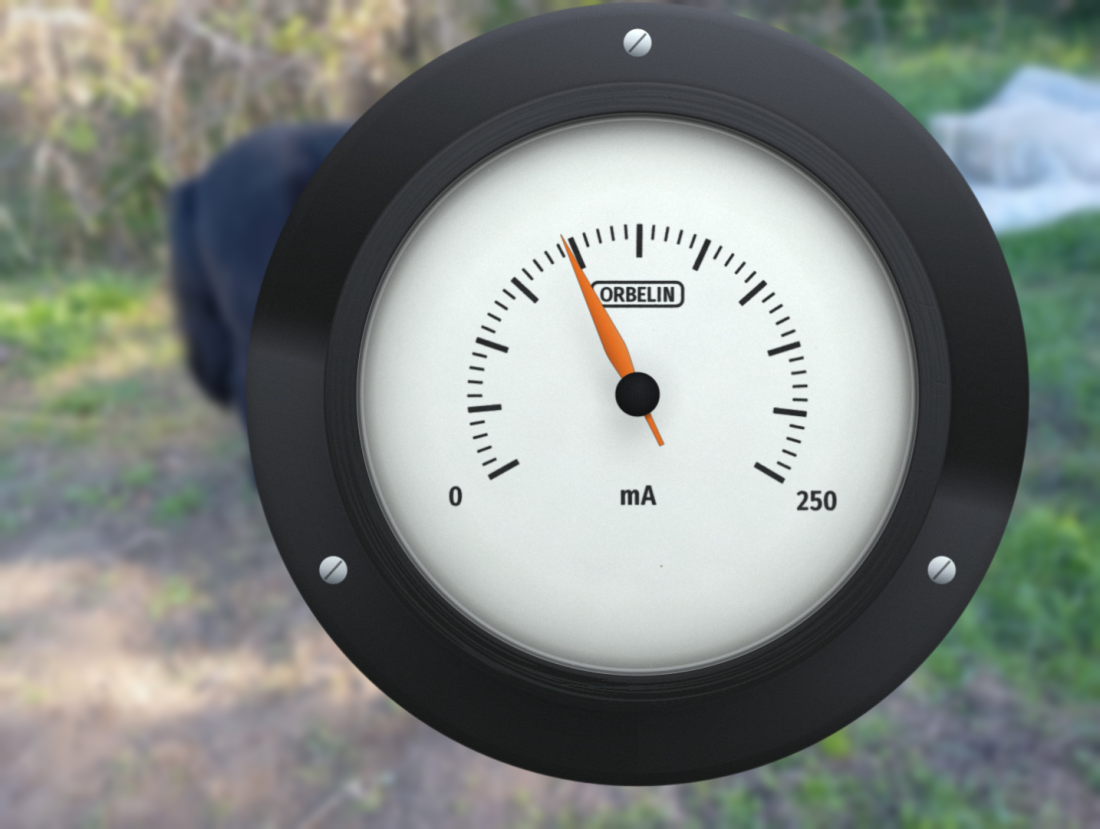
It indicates mA 97.5
